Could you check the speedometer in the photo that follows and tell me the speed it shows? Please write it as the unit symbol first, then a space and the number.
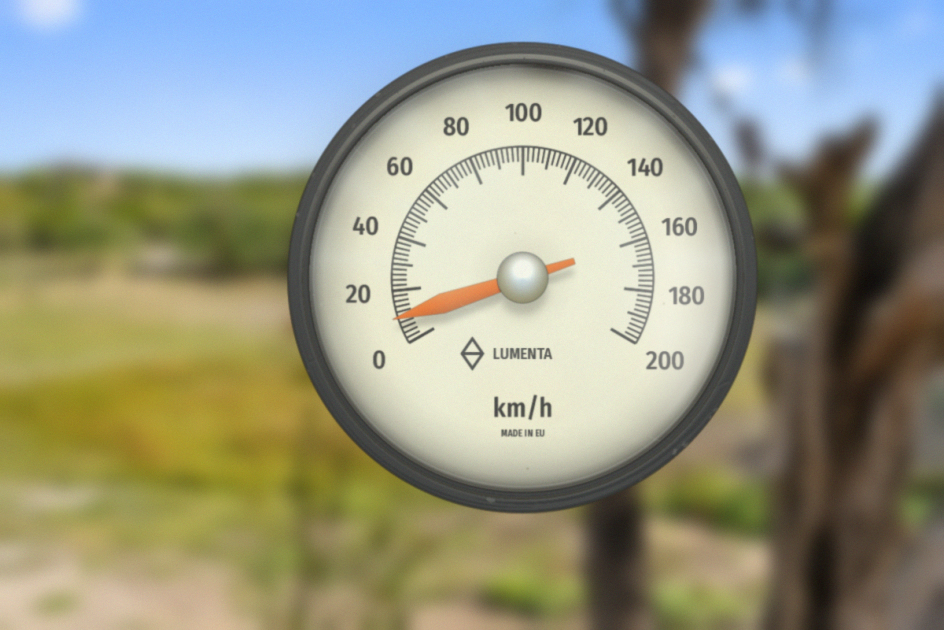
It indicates km/h 10
